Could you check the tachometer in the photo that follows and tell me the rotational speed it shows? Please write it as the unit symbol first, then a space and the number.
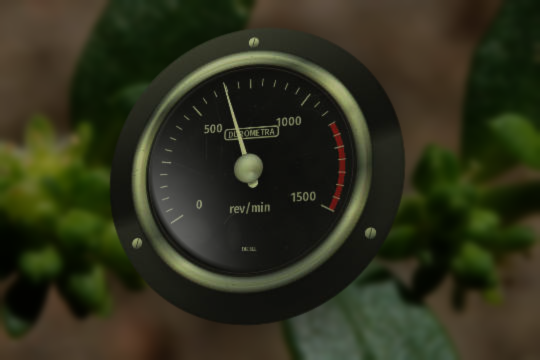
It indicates rpm 650
